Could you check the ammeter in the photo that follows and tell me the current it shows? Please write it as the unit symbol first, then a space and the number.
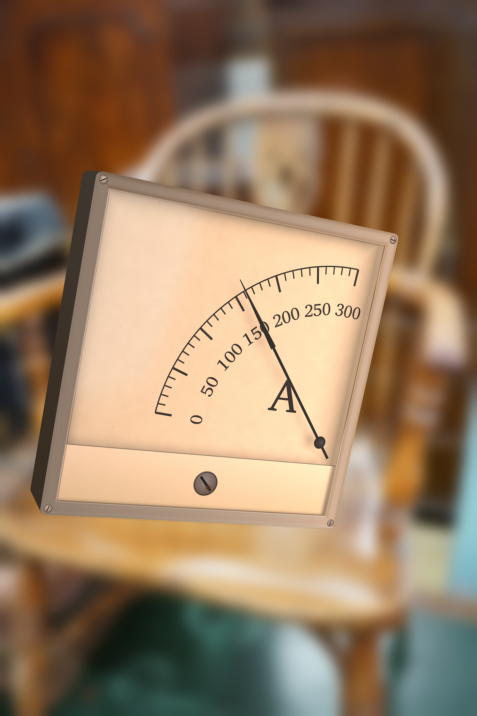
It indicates A 160
